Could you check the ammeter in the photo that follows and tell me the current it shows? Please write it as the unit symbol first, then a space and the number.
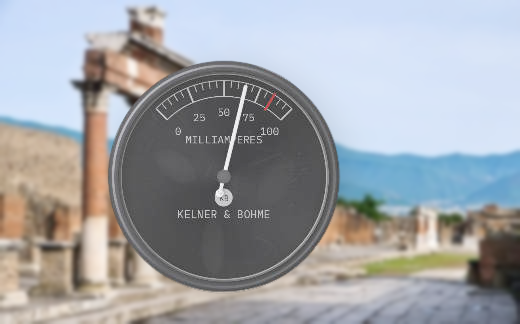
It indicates mA 65
